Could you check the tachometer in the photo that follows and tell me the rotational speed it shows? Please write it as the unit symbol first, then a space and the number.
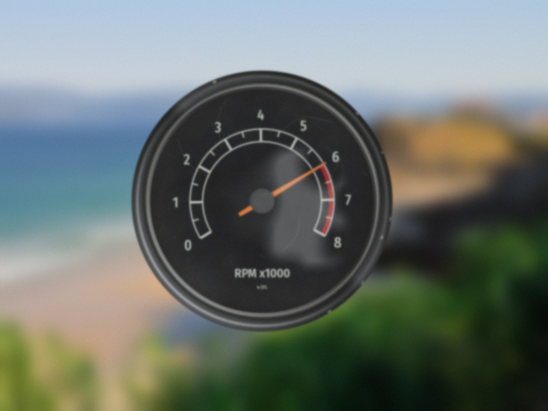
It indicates rpm 6000
